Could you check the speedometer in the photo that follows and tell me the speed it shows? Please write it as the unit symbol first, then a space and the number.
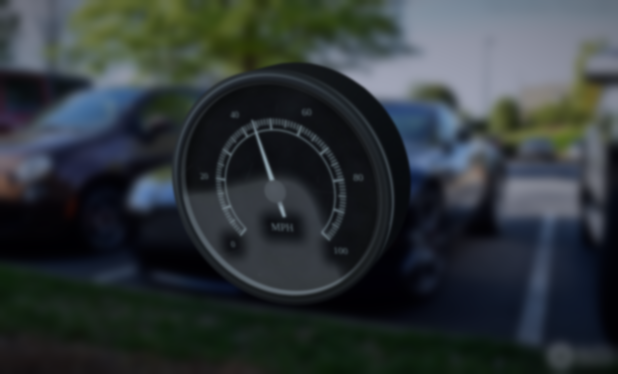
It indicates mph 45
